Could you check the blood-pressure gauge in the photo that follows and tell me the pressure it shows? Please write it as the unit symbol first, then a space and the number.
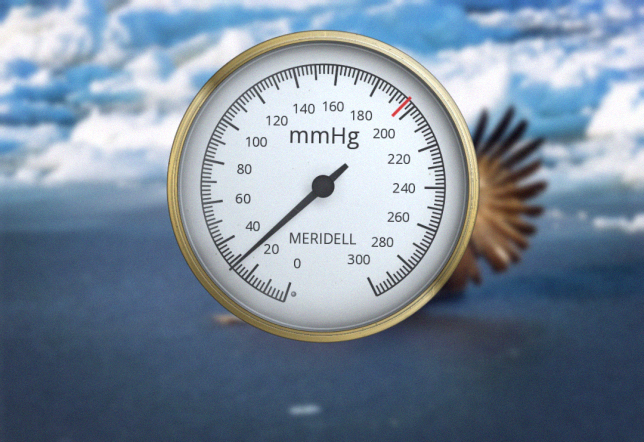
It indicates mmHg 28
